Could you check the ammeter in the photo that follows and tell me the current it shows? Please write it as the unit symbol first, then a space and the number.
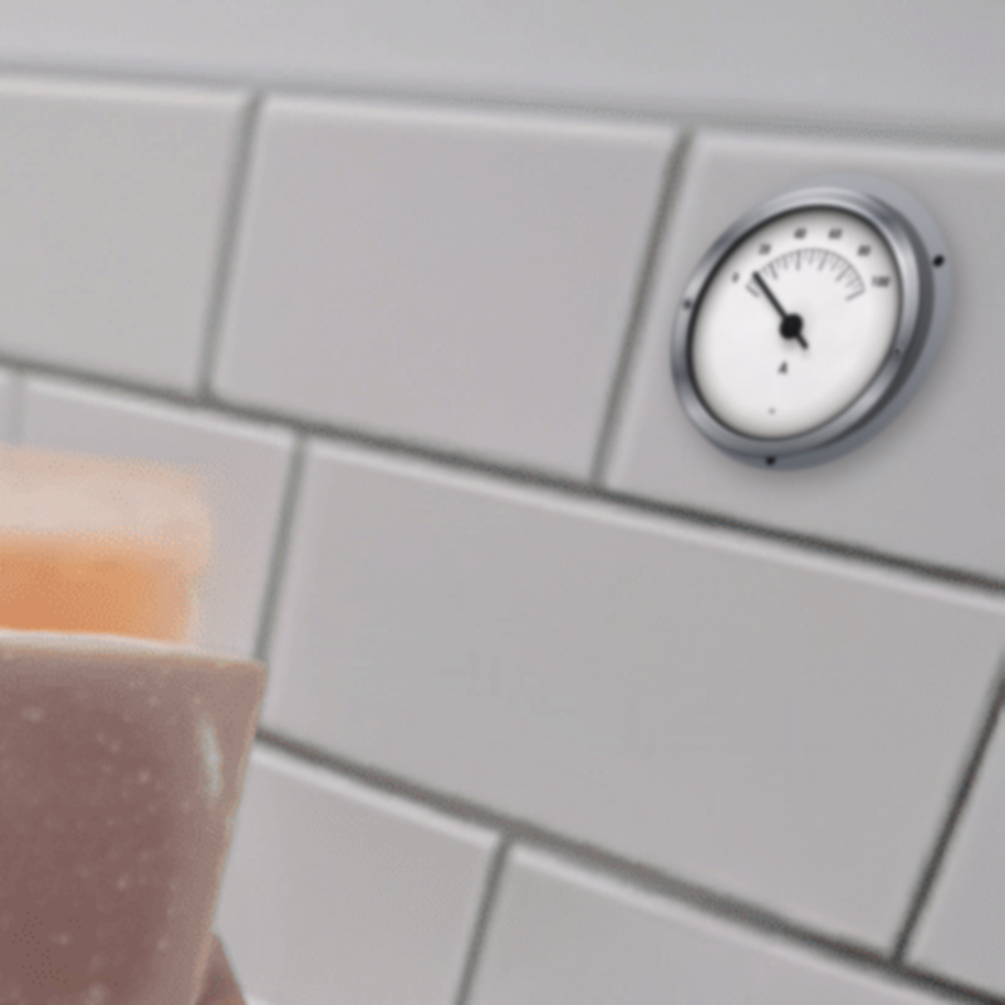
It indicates A 10
